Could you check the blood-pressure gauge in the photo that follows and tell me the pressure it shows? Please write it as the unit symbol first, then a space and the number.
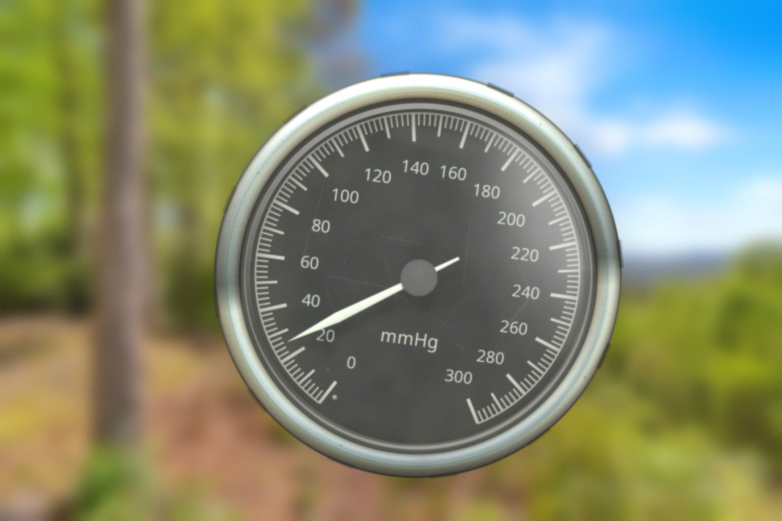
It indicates mmHg 26
